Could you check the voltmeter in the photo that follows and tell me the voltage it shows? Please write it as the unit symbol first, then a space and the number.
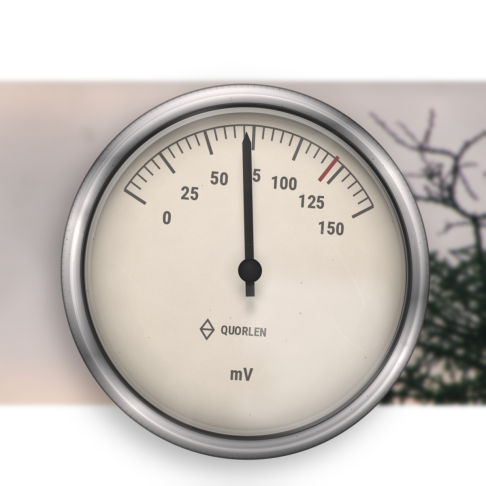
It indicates mV 70
